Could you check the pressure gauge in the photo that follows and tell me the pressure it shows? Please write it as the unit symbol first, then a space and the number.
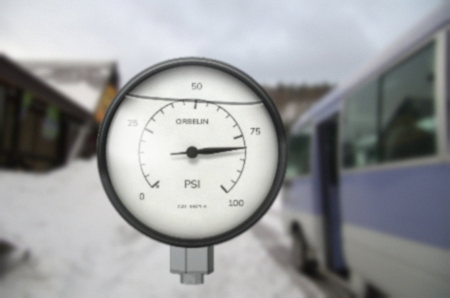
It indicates psi 80
